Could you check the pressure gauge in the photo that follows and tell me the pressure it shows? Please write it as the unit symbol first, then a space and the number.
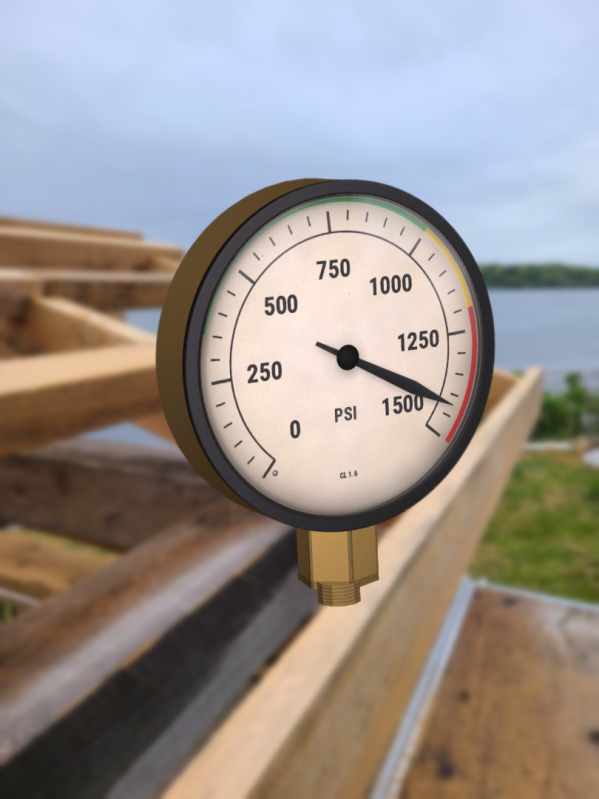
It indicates psi 1425
